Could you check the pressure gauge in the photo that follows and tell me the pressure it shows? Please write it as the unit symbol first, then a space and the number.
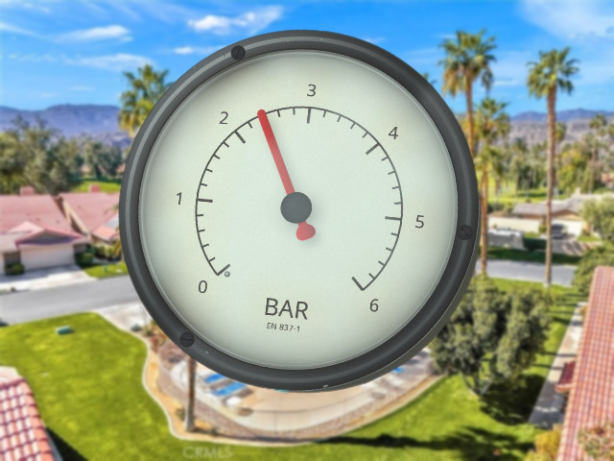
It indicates bar 2.4
